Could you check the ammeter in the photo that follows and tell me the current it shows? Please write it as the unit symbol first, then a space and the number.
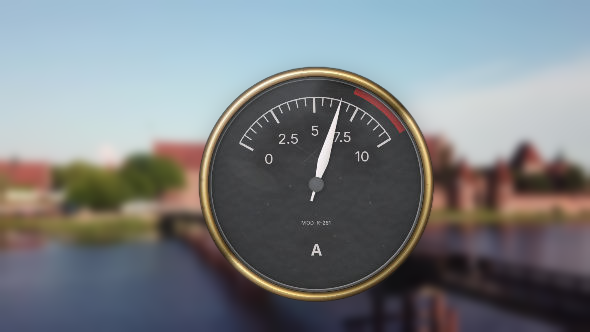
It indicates A 6.5
